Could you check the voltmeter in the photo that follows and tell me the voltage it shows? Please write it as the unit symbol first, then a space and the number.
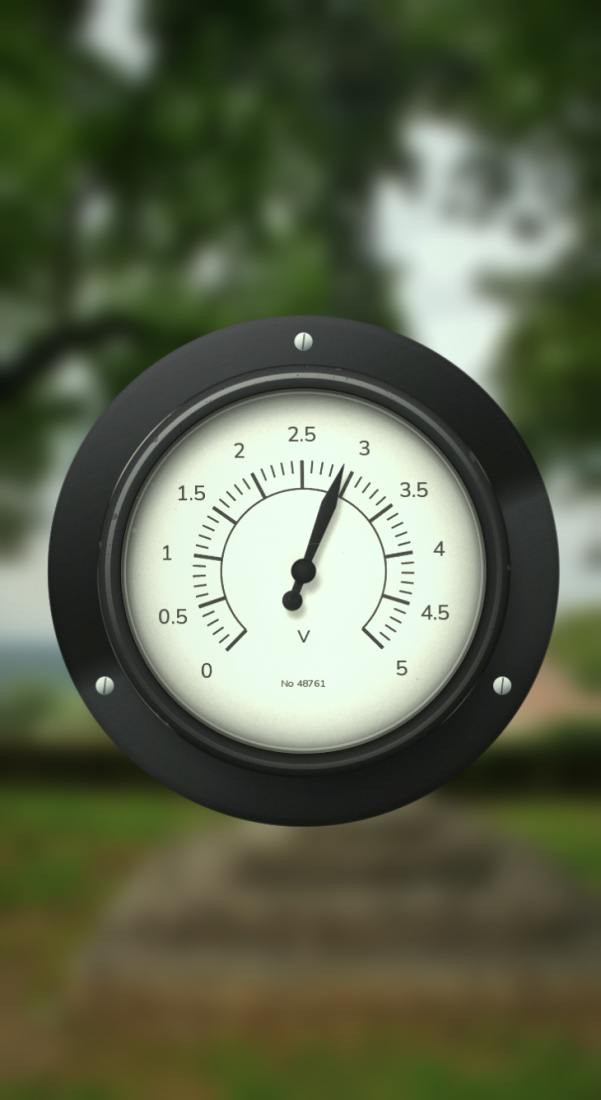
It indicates V 2.9
